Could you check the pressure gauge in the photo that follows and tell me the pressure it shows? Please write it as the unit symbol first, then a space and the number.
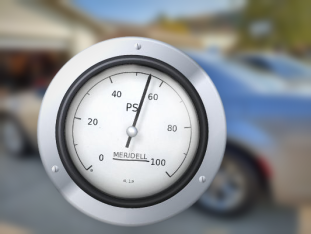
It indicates psi 55
